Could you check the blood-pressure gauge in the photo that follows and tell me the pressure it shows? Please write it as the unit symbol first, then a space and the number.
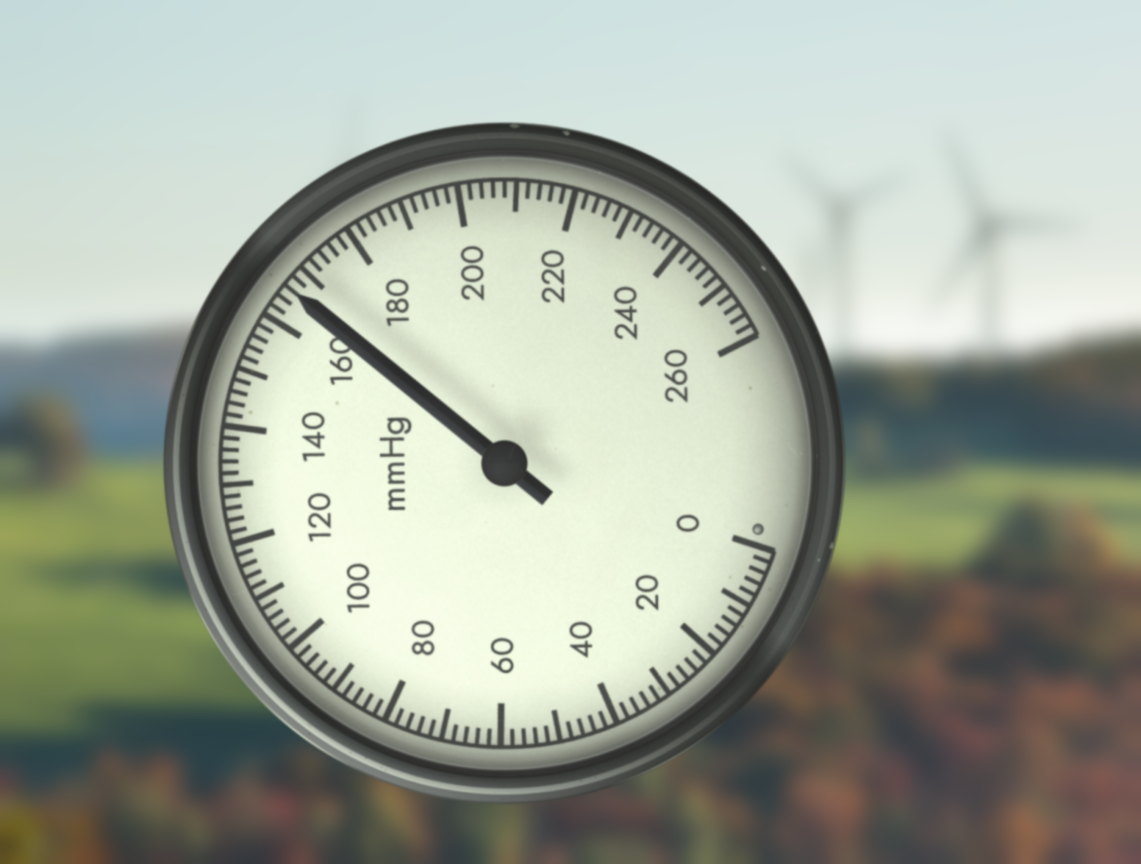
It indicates mmHg 166
